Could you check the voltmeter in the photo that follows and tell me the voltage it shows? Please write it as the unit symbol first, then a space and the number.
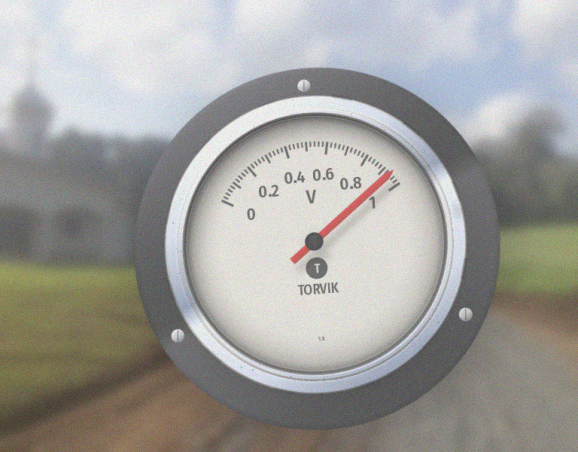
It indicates V 0.94
